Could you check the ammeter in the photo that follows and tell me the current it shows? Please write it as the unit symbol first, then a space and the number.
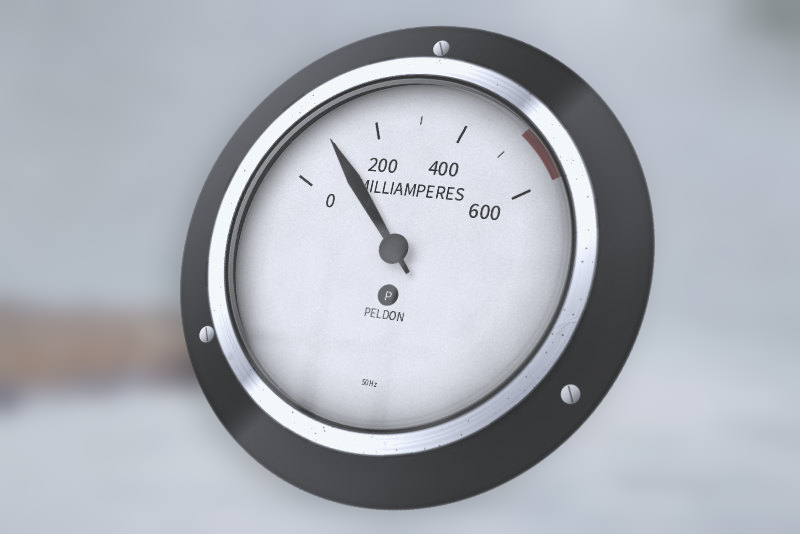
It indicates mA 100
